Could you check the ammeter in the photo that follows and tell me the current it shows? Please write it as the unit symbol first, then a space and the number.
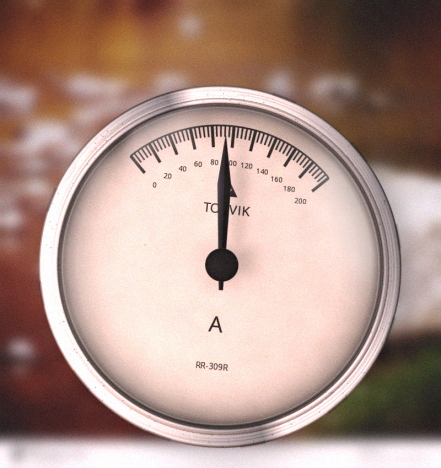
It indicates A 92
